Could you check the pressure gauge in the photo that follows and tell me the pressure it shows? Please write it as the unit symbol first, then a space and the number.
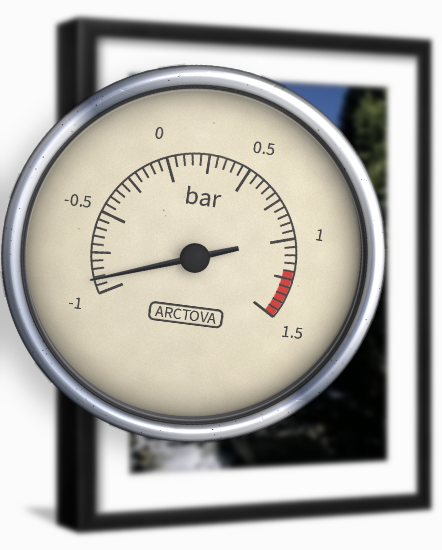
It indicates bar -0.9
